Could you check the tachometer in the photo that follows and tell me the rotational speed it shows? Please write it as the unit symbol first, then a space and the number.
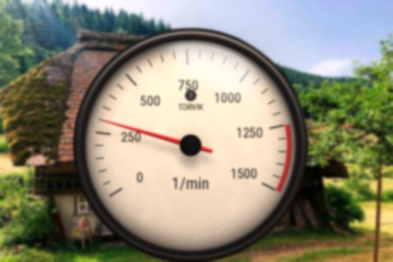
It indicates rpm 300
